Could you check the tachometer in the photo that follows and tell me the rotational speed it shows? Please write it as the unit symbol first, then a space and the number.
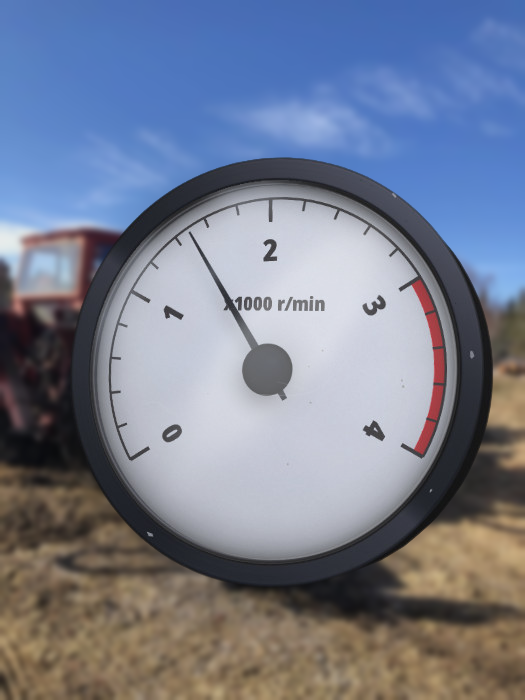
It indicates rpm 1500
